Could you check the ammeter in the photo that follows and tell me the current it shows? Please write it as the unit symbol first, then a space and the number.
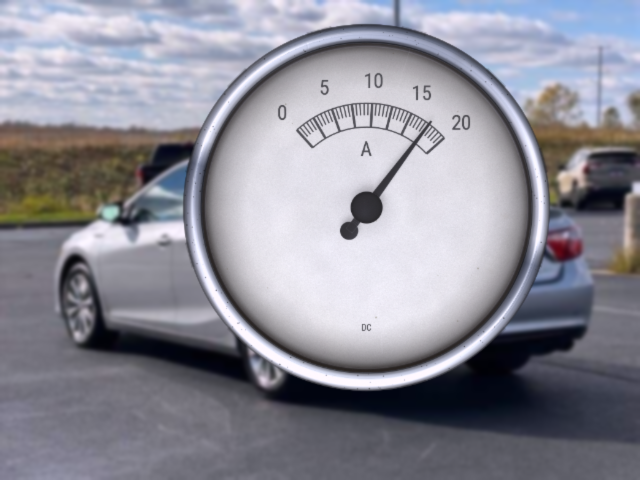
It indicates A 17.5
